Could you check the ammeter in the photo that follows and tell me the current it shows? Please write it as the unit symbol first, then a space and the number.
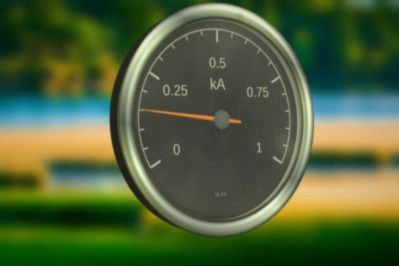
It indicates kA 0.15
